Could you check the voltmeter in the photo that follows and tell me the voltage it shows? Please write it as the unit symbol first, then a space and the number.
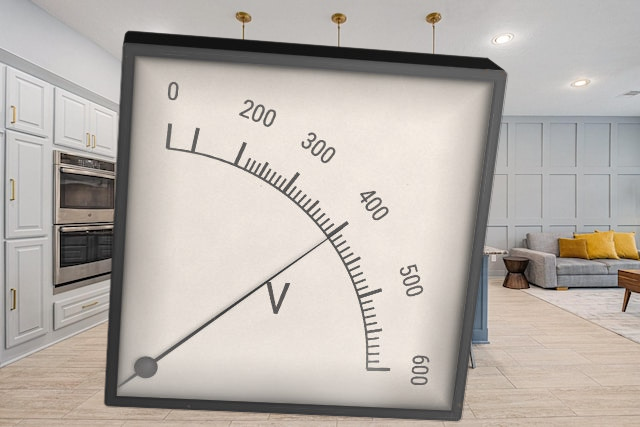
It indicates V 400
